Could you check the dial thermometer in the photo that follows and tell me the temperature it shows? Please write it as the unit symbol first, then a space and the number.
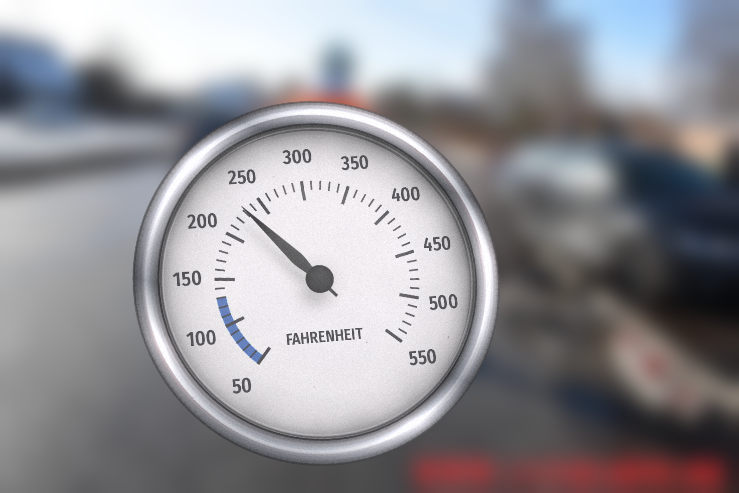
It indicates °F 230
